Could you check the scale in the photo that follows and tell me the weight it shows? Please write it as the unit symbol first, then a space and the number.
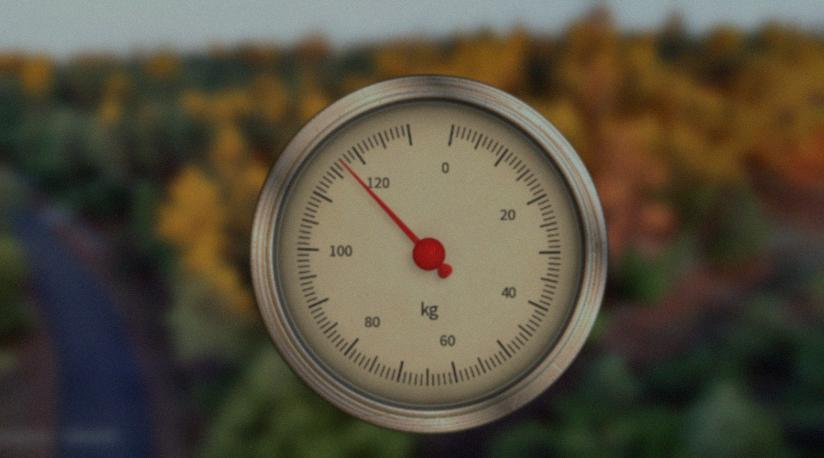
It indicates kg 117
